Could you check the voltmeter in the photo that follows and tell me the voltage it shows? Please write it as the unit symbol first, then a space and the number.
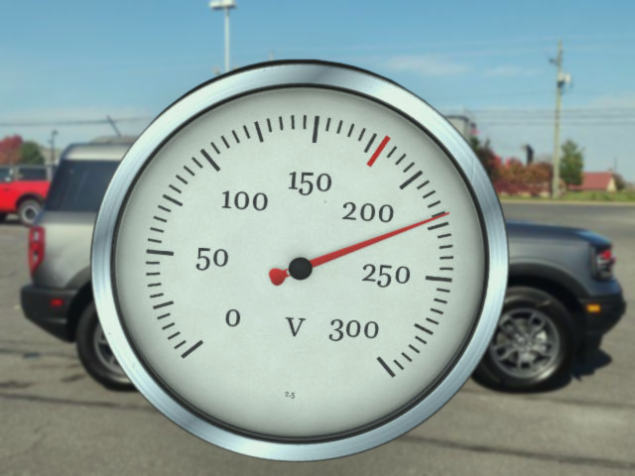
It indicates V 220
